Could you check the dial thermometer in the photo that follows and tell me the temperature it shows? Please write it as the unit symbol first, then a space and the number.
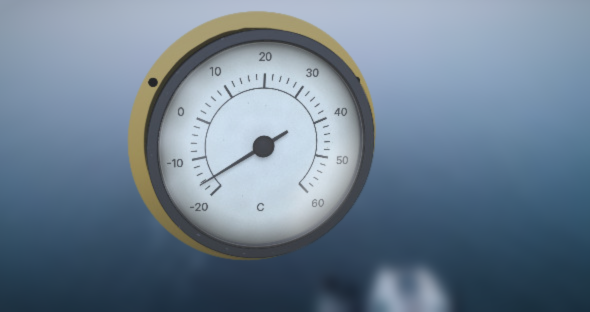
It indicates °C -16
